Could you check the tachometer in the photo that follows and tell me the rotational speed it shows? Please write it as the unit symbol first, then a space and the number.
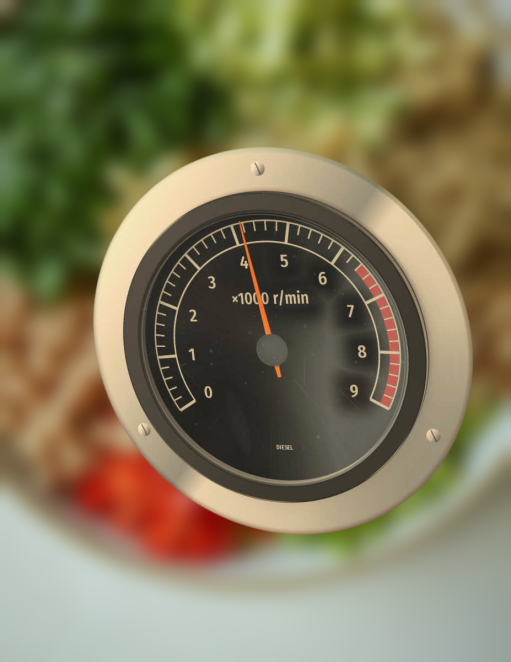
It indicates rpm 4200
